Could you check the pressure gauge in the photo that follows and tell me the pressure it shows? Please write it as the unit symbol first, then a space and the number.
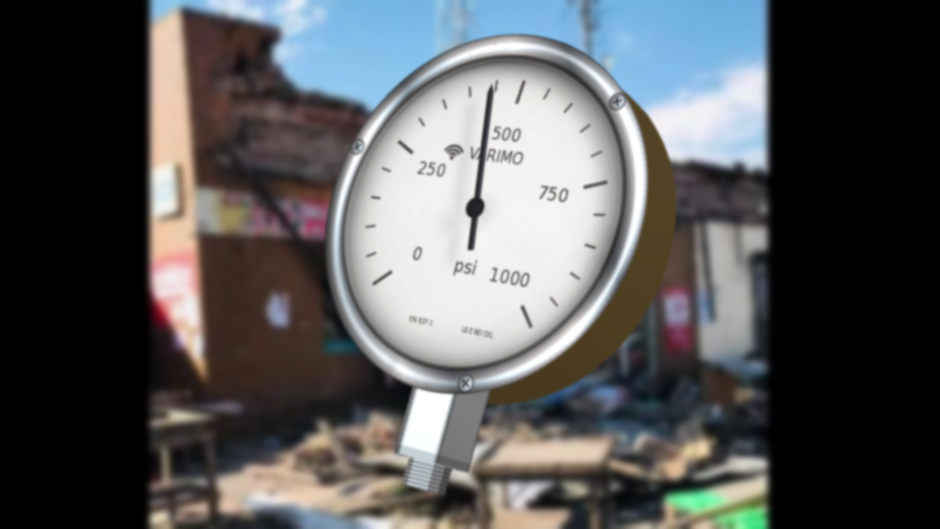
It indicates psi 450
